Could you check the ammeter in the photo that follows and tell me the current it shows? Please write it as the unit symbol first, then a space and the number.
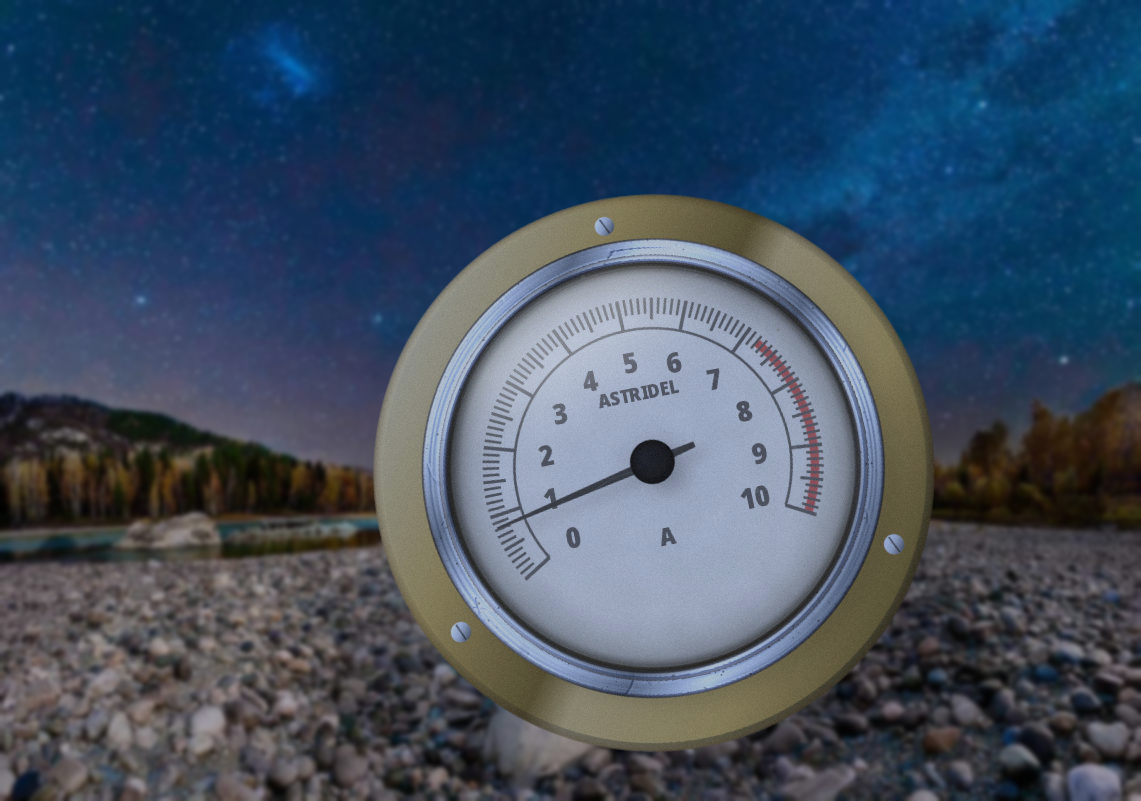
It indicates A 0.8
